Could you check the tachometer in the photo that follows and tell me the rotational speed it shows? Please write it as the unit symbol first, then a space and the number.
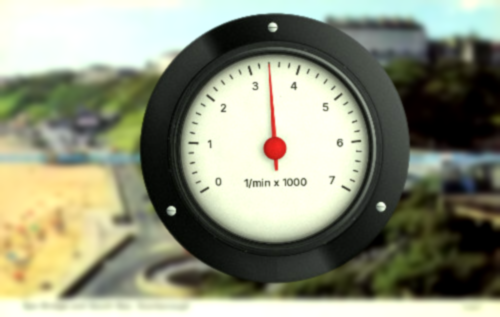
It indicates rpm 3400
